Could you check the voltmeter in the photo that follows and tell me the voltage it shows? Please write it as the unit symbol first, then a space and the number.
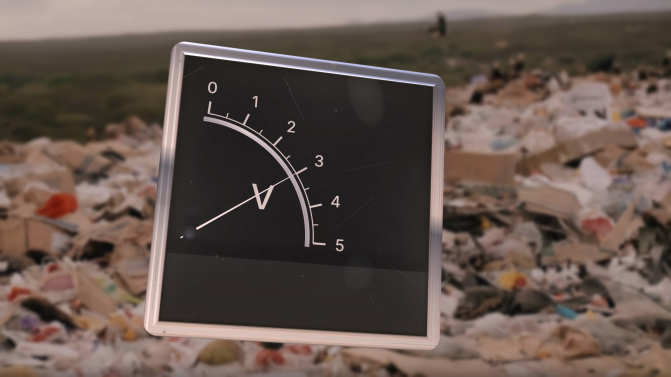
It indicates V 3
